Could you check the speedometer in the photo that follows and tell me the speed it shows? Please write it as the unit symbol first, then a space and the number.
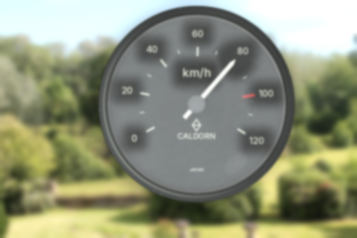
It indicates km/h 80
